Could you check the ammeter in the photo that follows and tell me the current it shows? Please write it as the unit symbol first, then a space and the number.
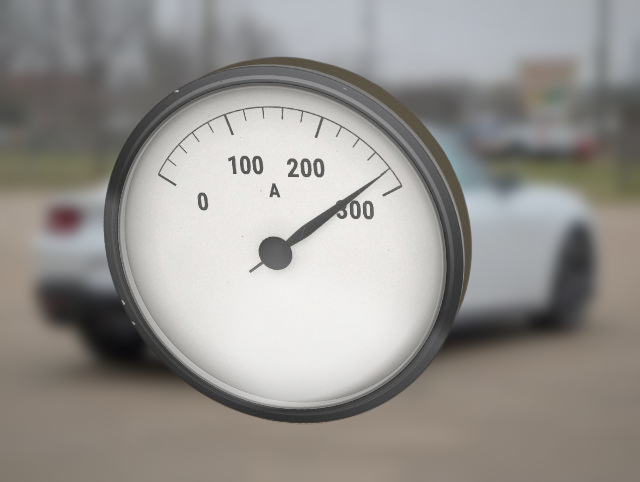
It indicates A 280
